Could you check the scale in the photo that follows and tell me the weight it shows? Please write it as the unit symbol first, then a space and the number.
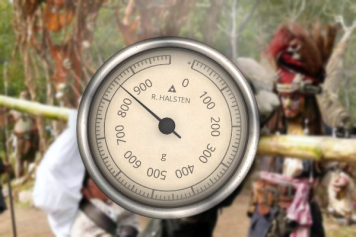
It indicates g 850
